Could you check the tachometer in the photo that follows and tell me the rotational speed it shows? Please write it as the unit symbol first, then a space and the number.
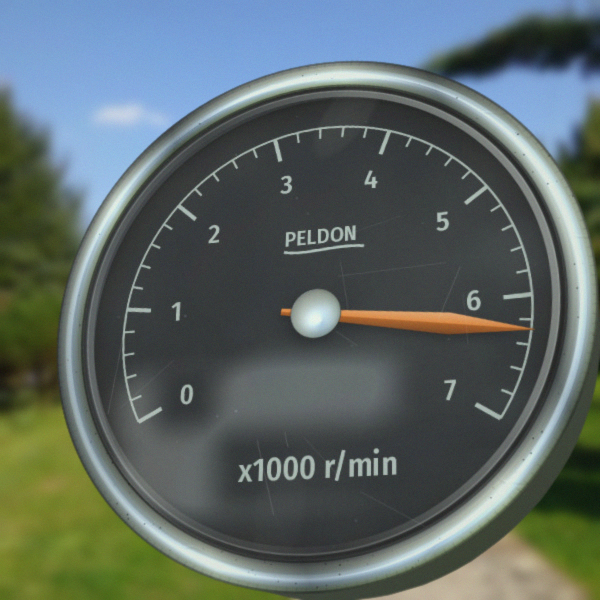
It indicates rpm 6300
